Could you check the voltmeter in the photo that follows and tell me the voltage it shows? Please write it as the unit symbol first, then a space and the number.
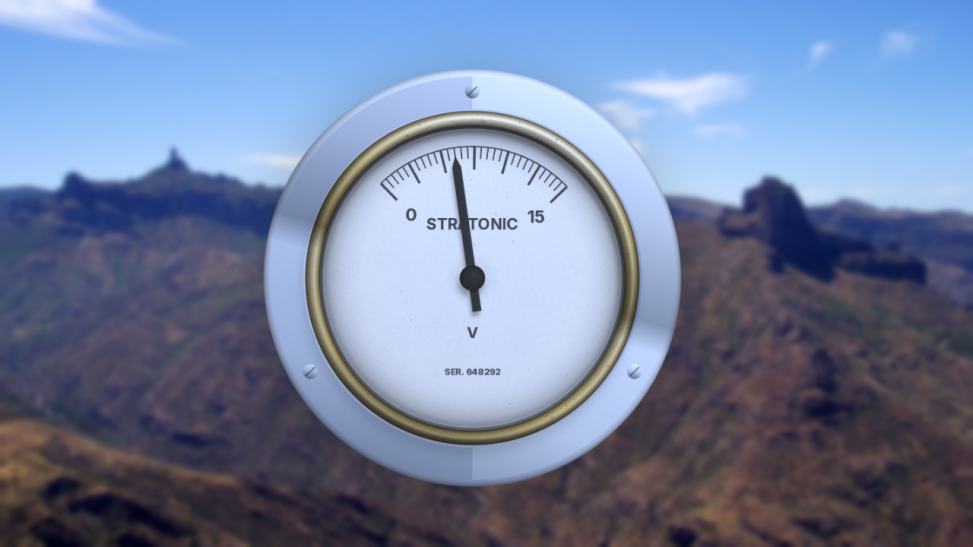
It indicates V 6
